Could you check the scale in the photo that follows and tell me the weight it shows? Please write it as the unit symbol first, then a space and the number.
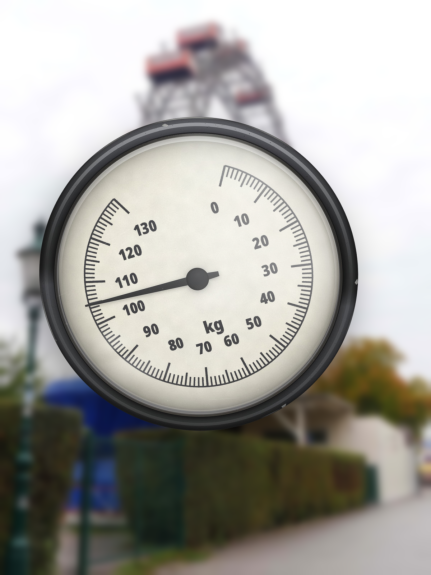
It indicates kg 105
